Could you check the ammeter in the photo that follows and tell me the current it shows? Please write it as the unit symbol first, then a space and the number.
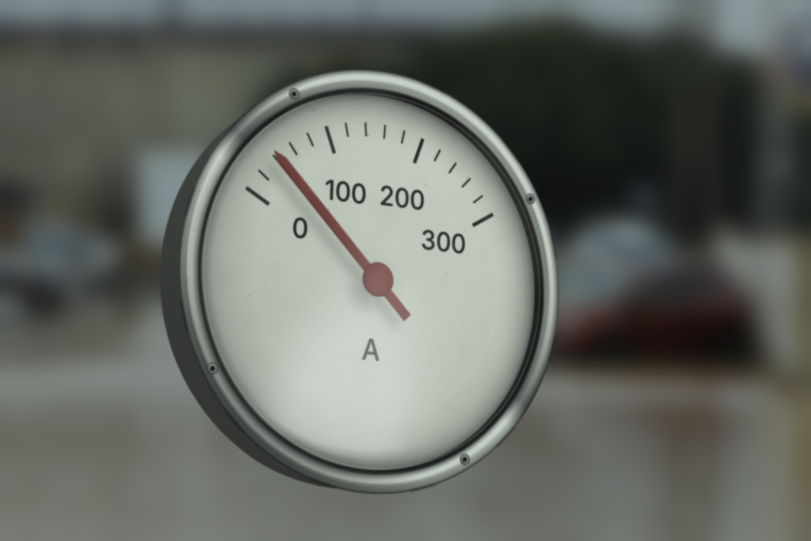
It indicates A 40
